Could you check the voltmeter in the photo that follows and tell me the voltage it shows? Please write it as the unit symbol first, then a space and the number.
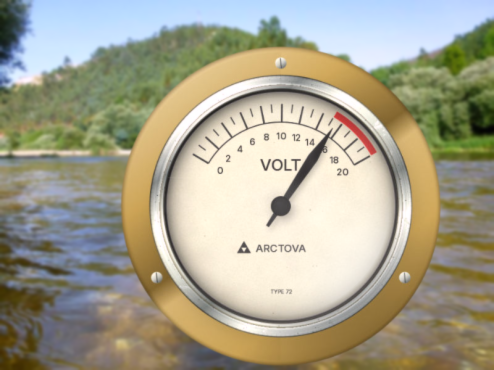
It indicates V 15.5
